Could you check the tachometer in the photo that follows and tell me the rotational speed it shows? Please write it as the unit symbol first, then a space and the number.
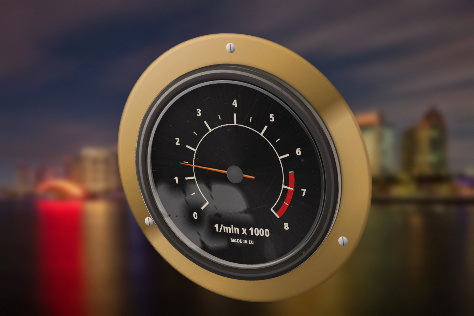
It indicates rpm 1500
